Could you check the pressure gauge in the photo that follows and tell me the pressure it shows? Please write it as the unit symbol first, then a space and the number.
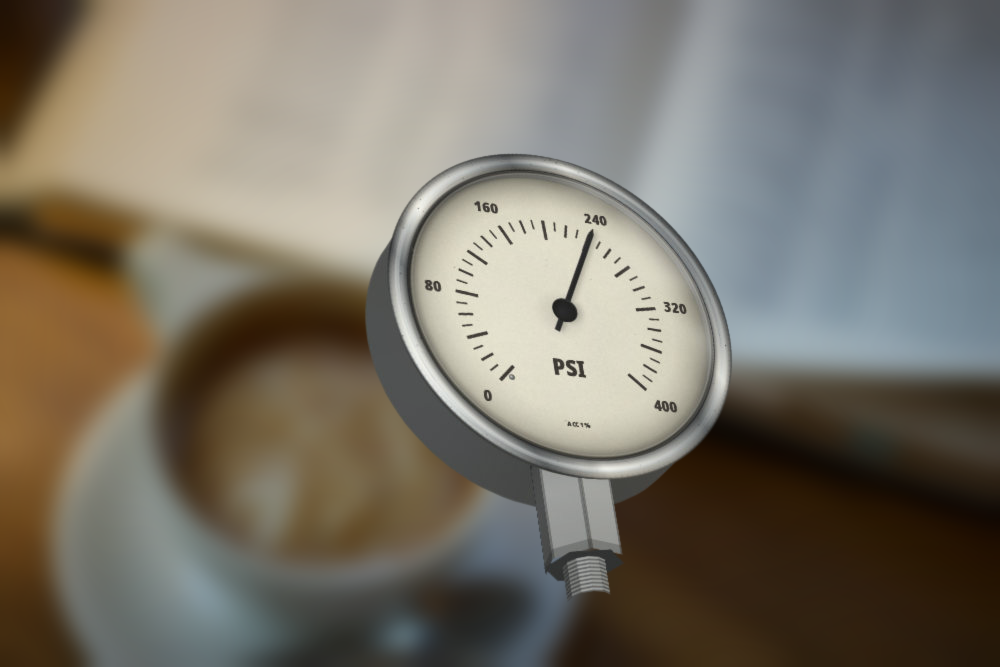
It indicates psi 240
